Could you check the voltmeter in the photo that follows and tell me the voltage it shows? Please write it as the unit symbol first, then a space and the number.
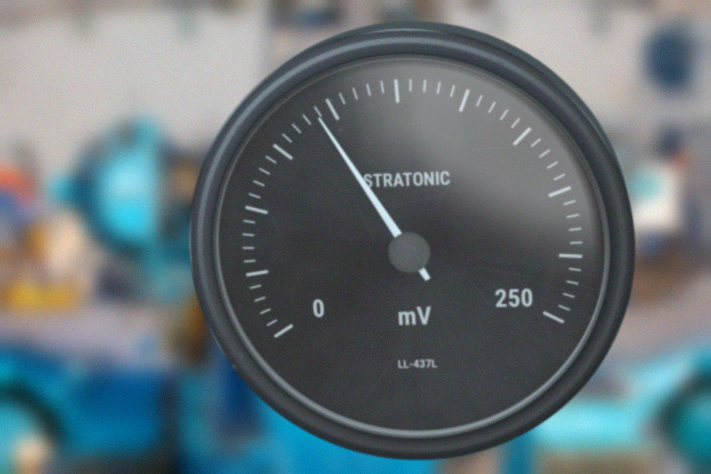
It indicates mV 95
